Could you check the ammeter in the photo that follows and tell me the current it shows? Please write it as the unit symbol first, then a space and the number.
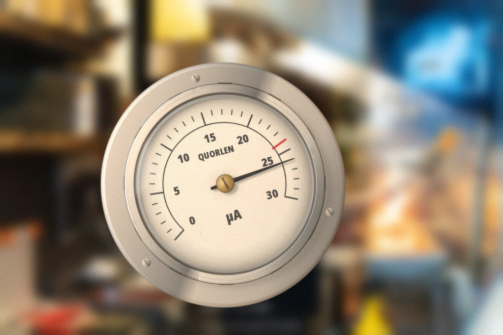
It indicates µA 26
